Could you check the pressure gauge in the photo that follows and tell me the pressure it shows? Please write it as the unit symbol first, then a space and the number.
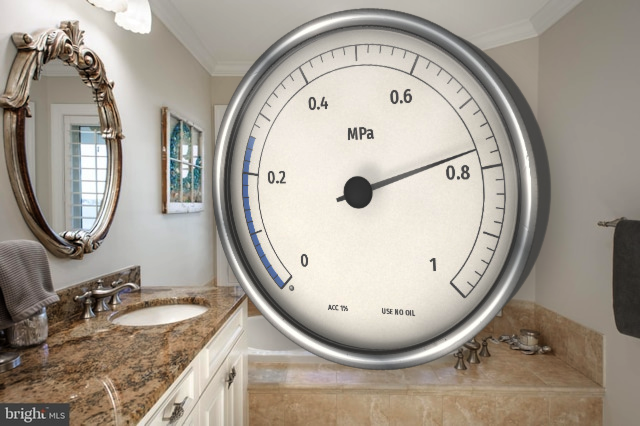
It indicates MPa 0.77
